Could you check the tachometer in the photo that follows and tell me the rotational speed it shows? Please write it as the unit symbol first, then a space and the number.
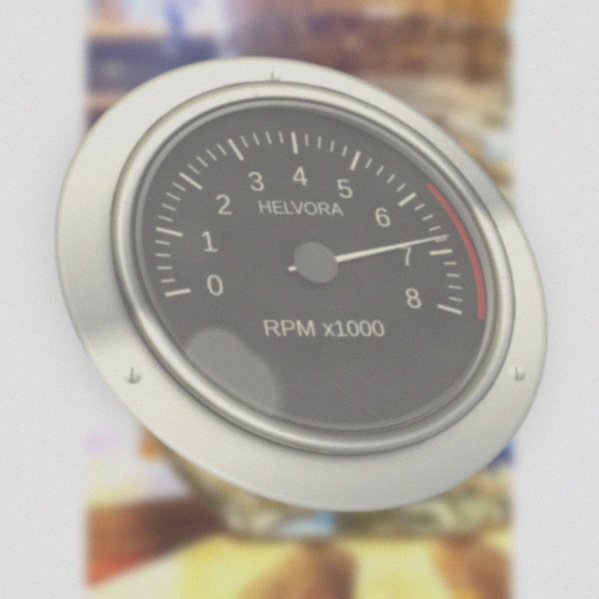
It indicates rpm 6800
